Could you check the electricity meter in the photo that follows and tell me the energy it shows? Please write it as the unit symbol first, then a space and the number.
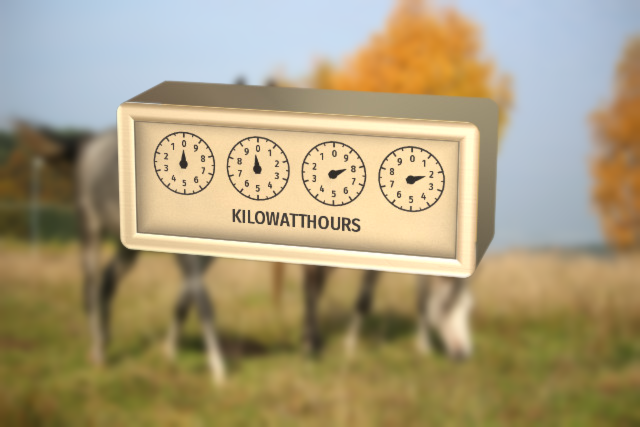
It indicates kWh 9982
